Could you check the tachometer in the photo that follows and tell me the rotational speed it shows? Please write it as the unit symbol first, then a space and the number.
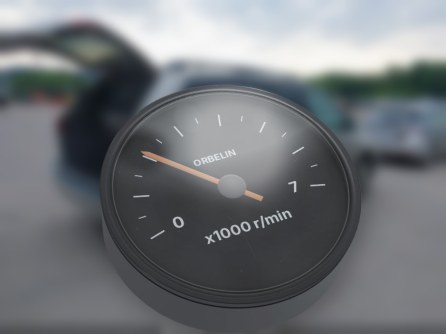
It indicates rpm 2000
